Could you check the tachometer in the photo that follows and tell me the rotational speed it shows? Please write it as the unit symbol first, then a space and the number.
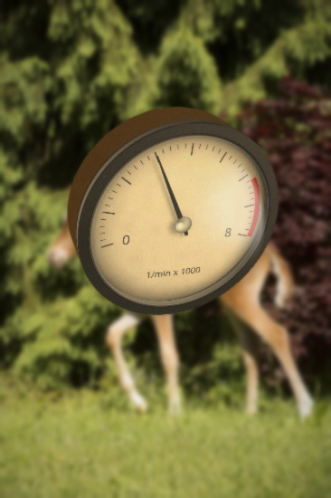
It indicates rpm 3000
